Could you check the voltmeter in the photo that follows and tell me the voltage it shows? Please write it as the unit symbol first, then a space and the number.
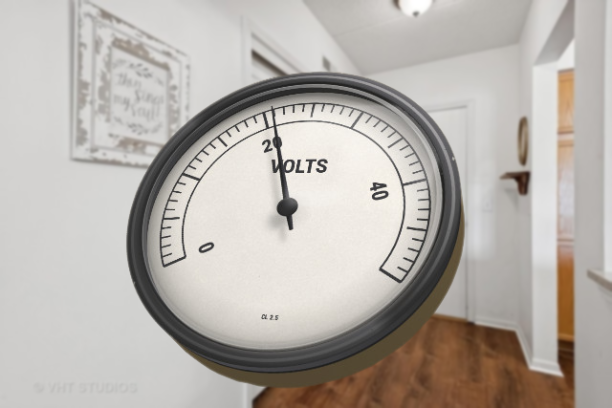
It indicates V 21
